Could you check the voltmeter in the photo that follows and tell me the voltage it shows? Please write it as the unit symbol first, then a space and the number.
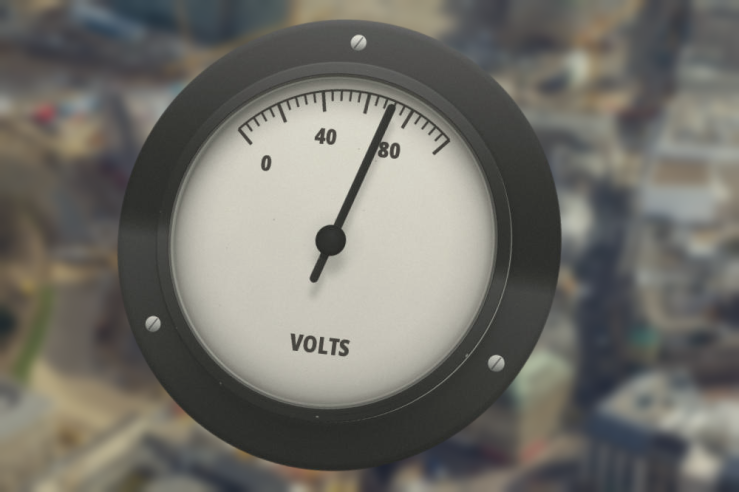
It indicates V 72
